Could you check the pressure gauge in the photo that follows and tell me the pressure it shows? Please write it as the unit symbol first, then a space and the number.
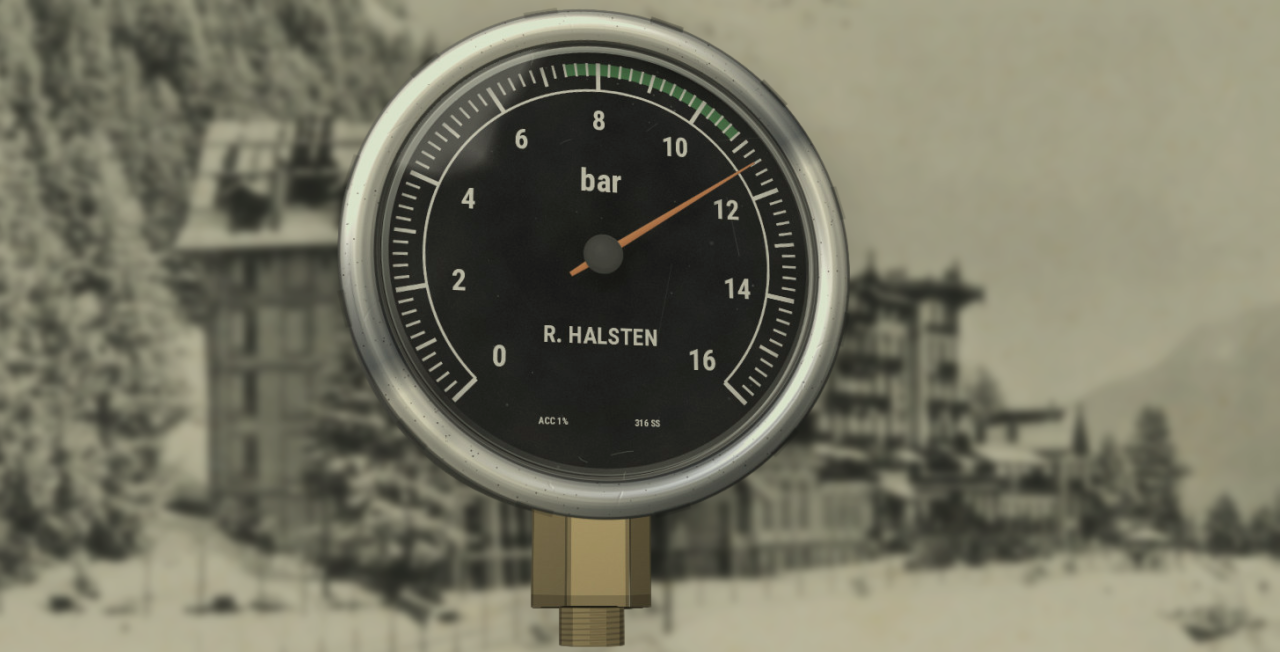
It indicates bar 11.4
